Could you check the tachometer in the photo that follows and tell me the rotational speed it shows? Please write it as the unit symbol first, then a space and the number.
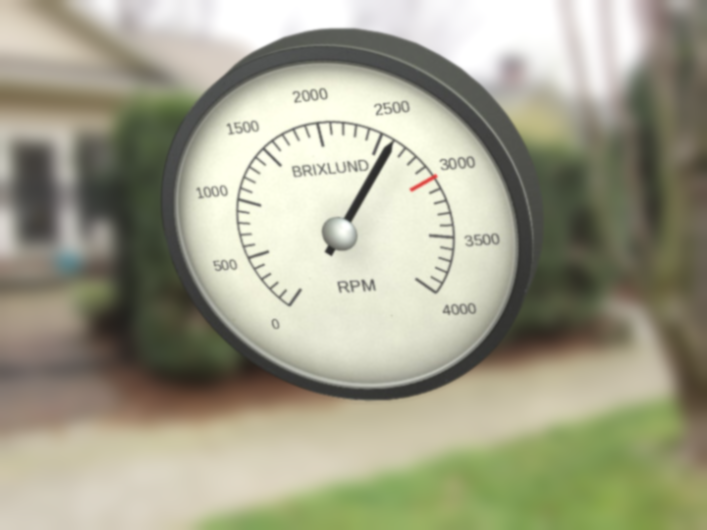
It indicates rpm 2600
